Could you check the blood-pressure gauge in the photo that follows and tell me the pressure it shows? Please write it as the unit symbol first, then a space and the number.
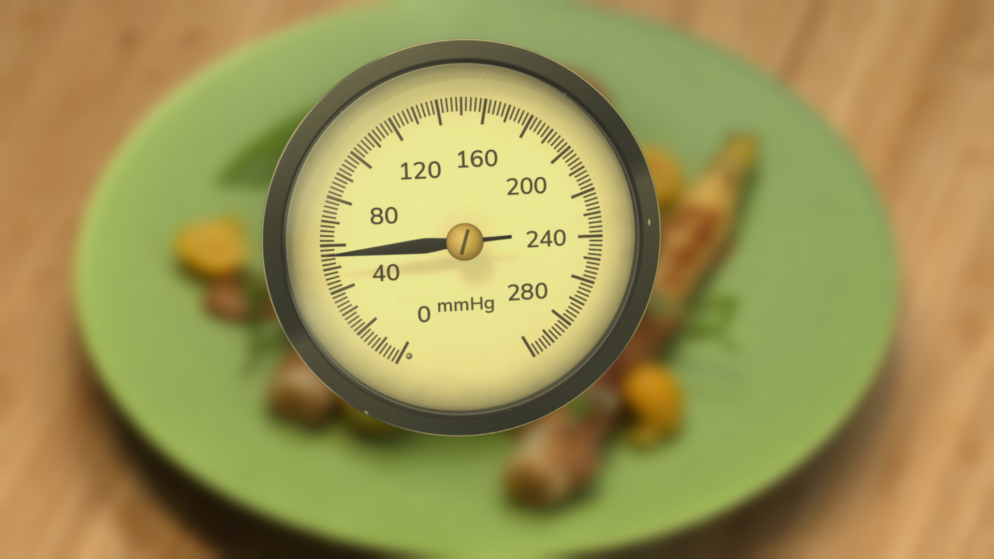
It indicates mmHg 56
